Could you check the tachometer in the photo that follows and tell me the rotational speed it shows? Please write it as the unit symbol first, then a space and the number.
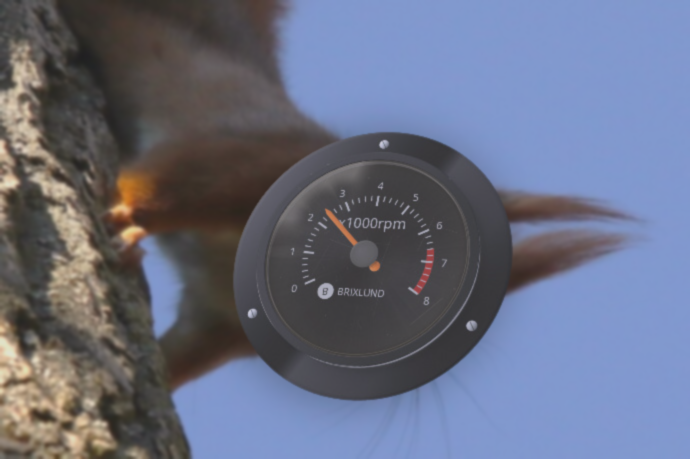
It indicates rpm 2400
